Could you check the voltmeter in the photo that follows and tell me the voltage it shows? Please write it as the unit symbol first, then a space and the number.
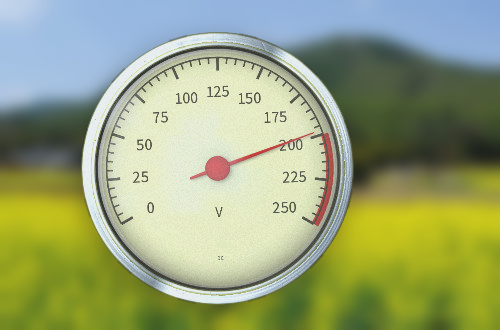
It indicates V 197.5
